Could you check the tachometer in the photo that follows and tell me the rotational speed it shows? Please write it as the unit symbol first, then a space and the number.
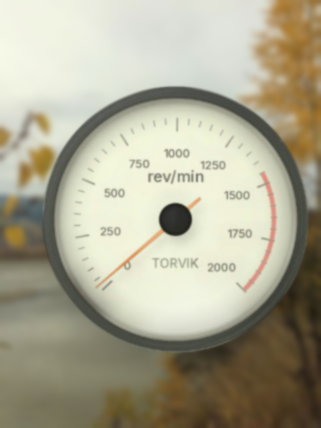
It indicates rpm 25
